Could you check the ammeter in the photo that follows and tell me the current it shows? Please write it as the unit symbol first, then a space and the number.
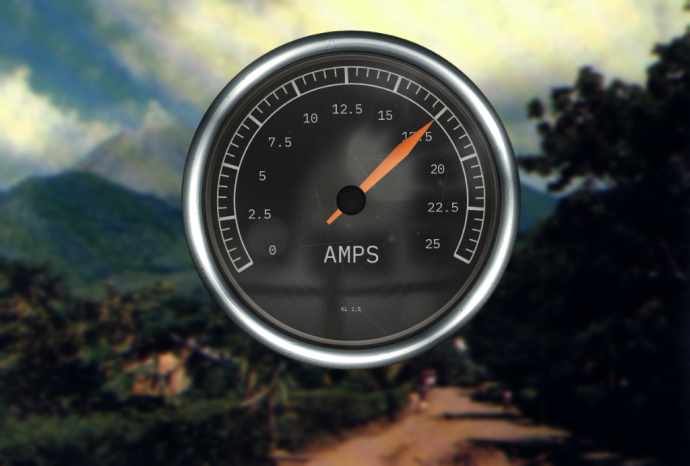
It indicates A 17.5
